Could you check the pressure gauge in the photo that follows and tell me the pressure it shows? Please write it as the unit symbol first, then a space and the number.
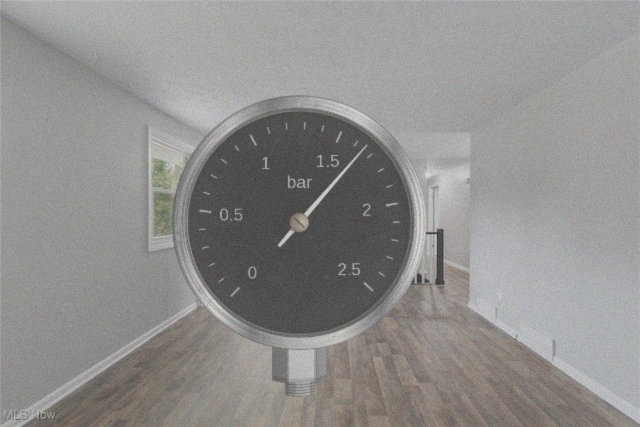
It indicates bar 1.65
